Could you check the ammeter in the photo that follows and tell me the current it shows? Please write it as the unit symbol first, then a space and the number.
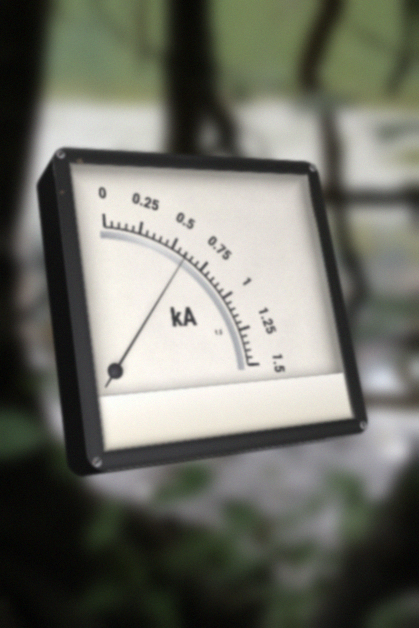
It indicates kA 0.6
